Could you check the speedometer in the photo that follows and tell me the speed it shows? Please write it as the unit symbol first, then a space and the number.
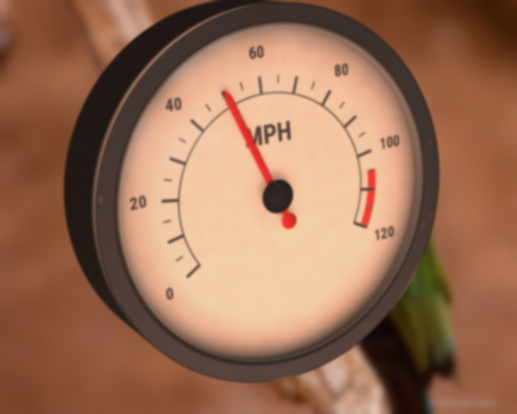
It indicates mph 50
